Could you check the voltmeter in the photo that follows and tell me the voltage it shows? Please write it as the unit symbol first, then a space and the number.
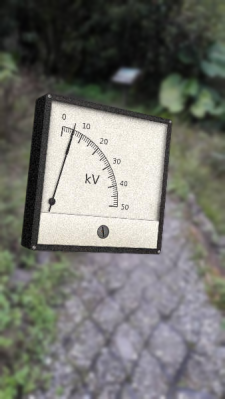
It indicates kV 5
